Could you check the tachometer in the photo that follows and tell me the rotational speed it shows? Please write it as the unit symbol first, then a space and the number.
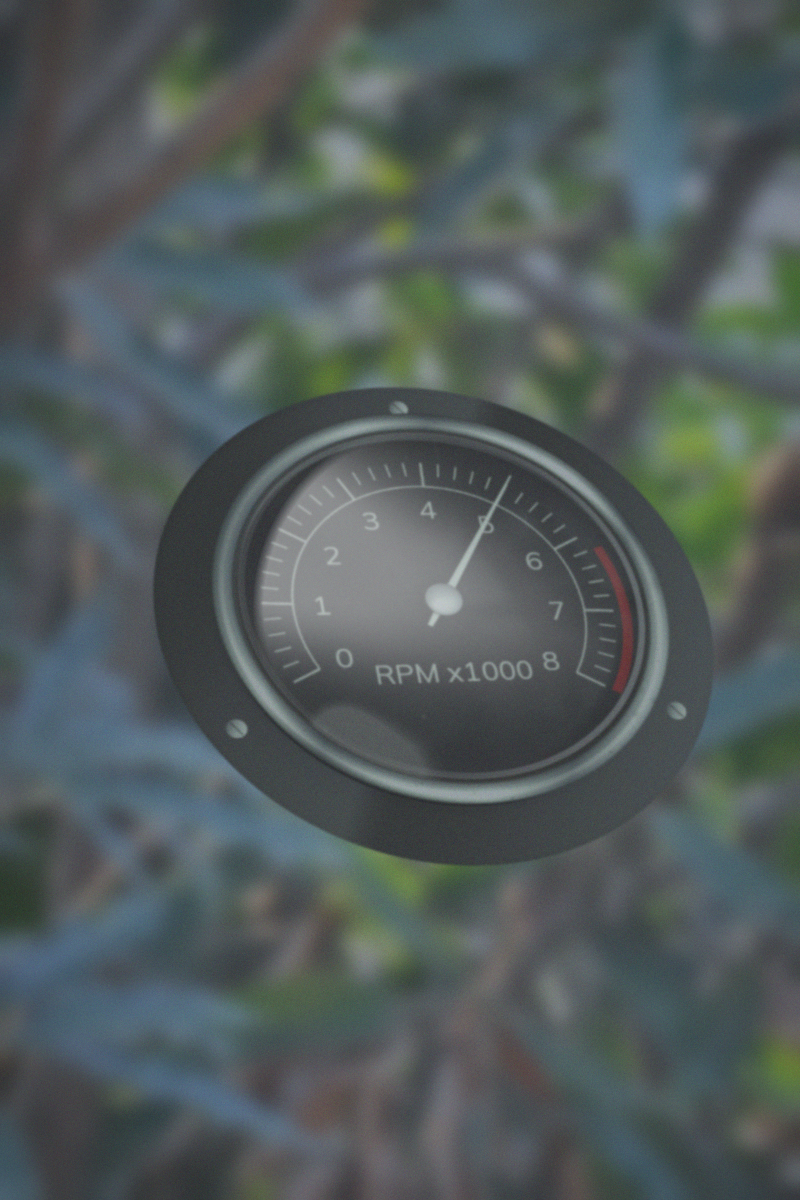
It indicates rpm 5000
